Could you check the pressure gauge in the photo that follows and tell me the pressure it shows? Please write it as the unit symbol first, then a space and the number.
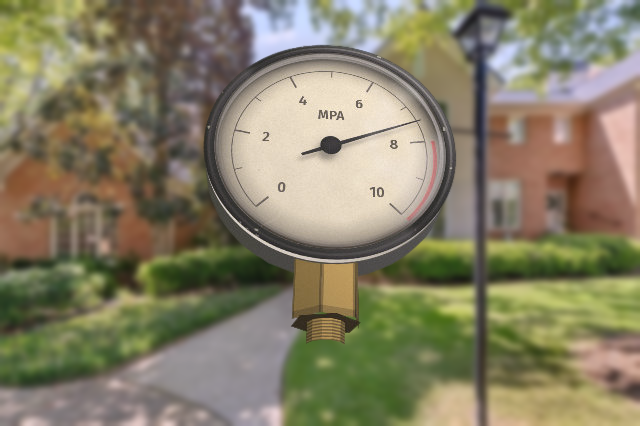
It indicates MPa 7.5
